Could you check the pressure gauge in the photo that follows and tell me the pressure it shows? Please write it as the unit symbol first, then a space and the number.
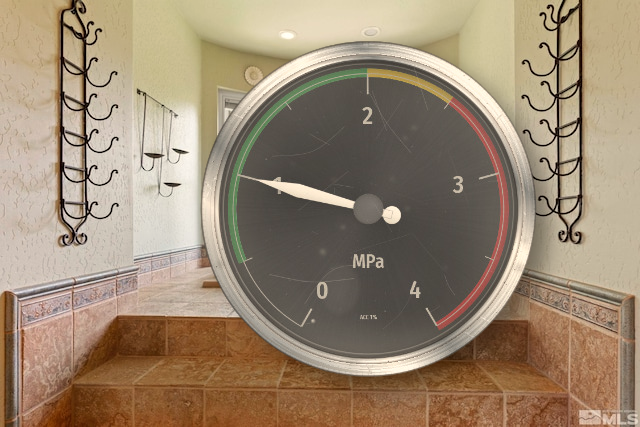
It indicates MPa 1
